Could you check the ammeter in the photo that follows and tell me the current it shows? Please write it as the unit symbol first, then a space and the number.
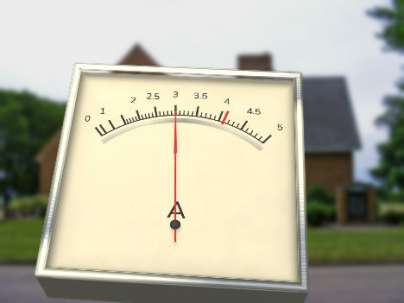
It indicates A 3
